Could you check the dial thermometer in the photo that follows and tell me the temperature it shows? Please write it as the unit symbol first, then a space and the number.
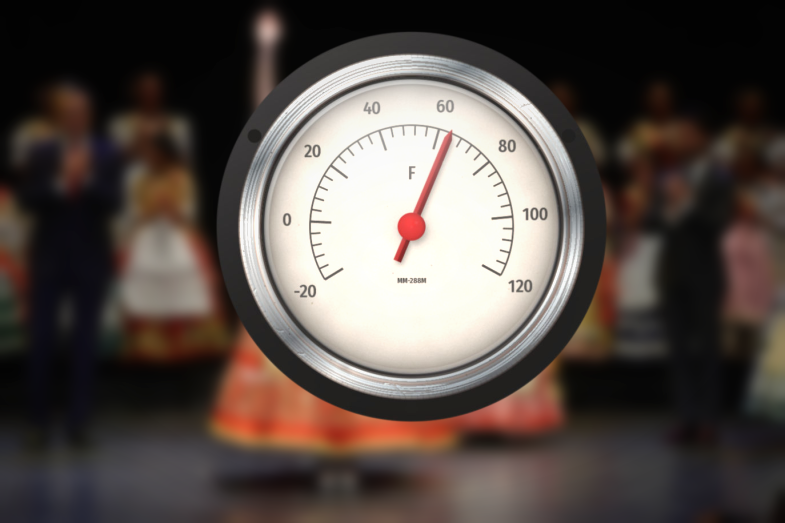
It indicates °F 64
